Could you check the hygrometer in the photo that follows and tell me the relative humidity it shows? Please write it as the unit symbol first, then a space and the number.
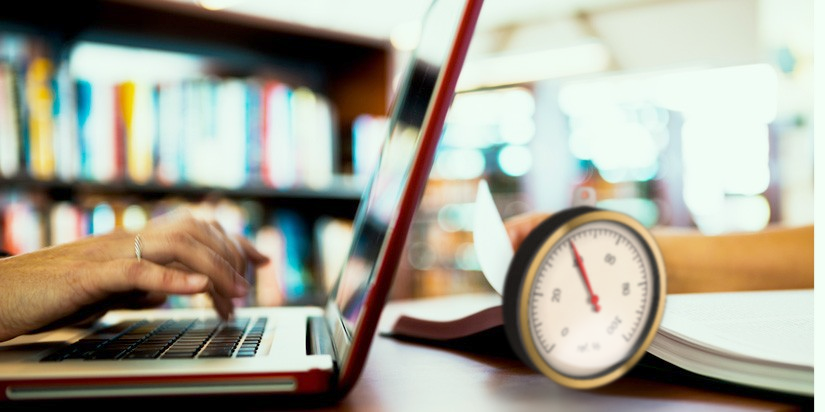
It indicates % 40
